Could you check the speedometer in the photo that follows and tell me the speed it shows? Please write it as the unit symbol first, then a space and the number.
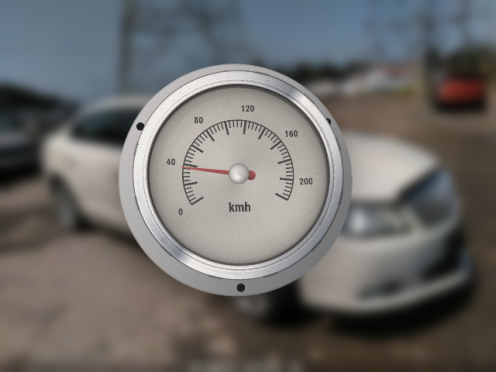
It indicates km/h 36
